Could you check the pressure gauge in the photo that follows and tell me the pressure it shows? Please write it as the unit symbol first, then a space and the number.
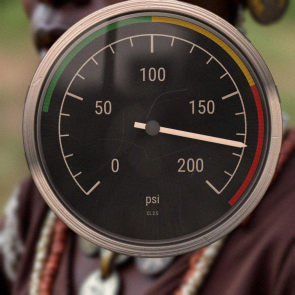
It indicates psi 175
